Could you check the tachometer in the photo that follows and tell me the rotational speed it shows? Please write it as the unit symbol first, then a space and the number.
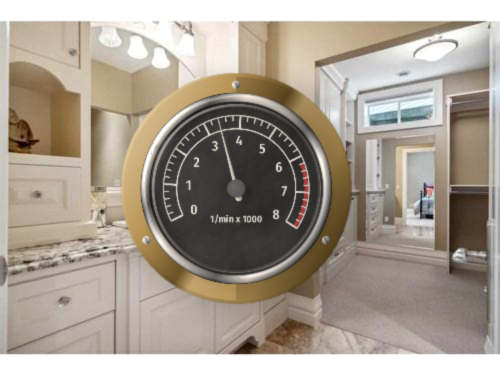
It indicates rpm 3400
